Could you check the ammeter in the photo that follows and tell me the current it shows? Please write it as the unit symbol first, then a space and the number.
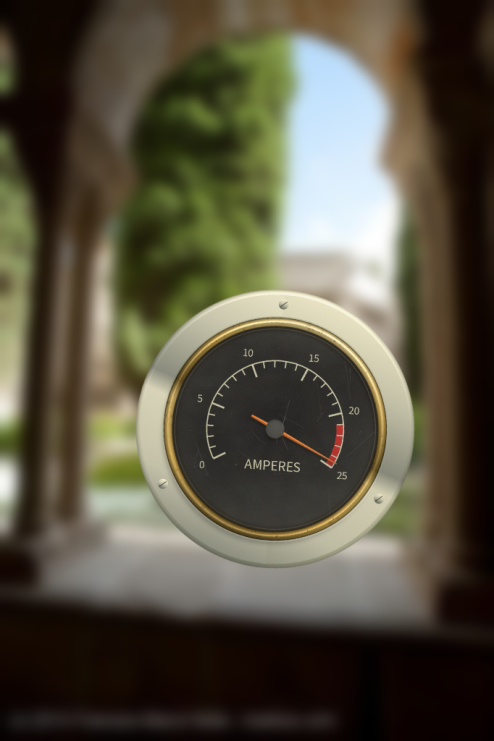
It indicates A 24.5
